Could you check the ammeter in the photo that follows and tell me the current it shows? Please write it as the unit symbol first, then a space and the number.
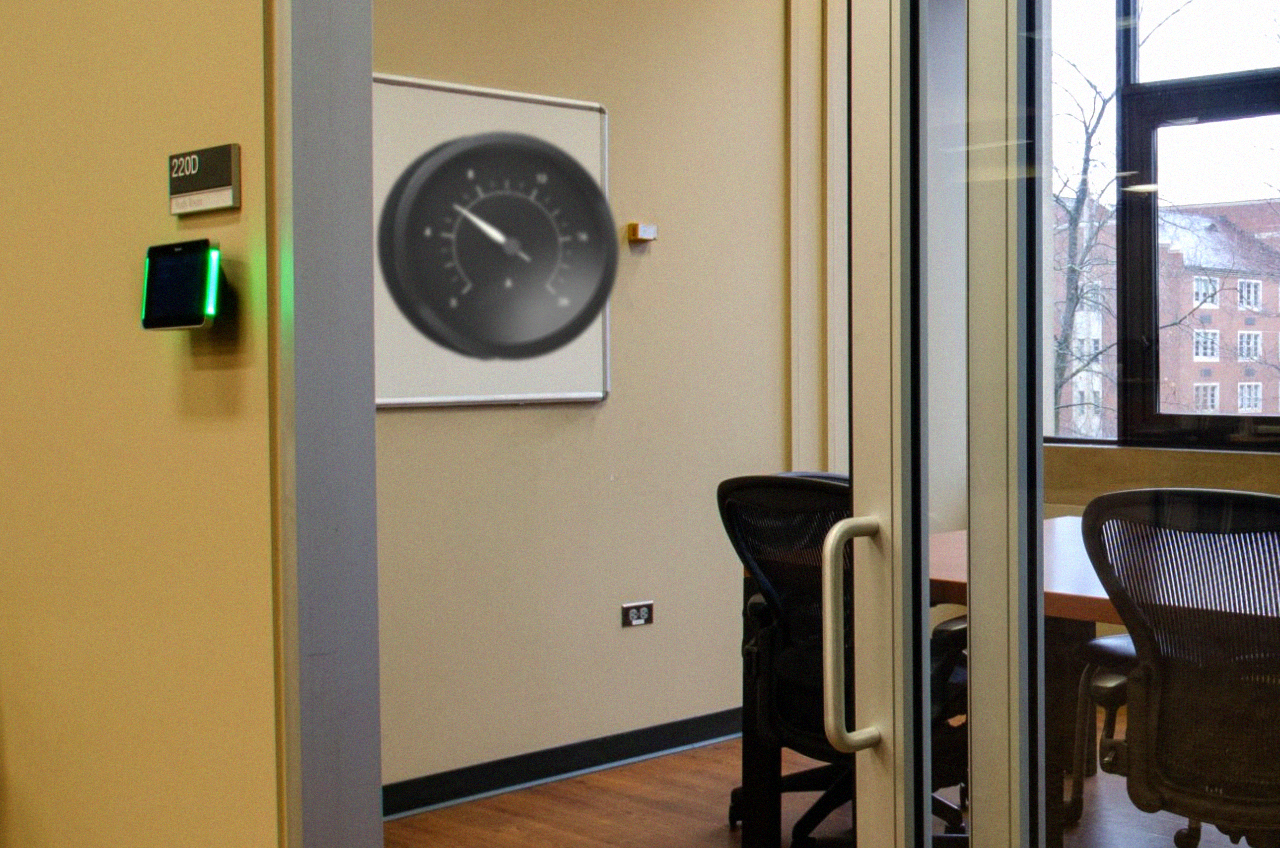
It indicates A 6
